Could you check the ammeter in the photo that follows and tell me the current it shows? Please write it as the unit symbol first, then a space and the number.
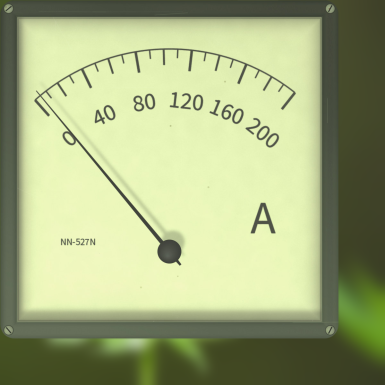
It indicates A 5
